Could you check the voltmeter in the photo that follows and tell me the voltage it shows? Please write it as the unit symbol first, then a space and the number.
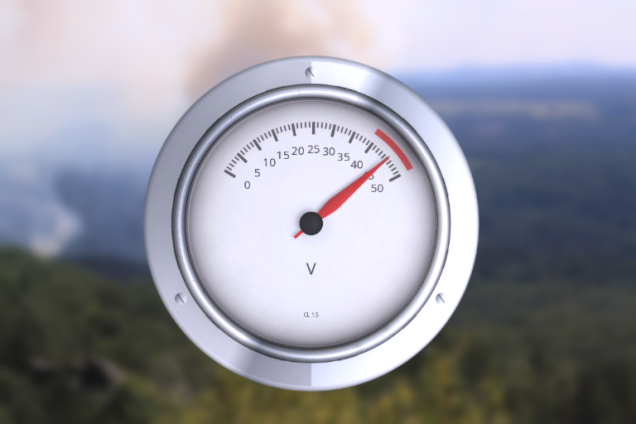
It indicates V 45
